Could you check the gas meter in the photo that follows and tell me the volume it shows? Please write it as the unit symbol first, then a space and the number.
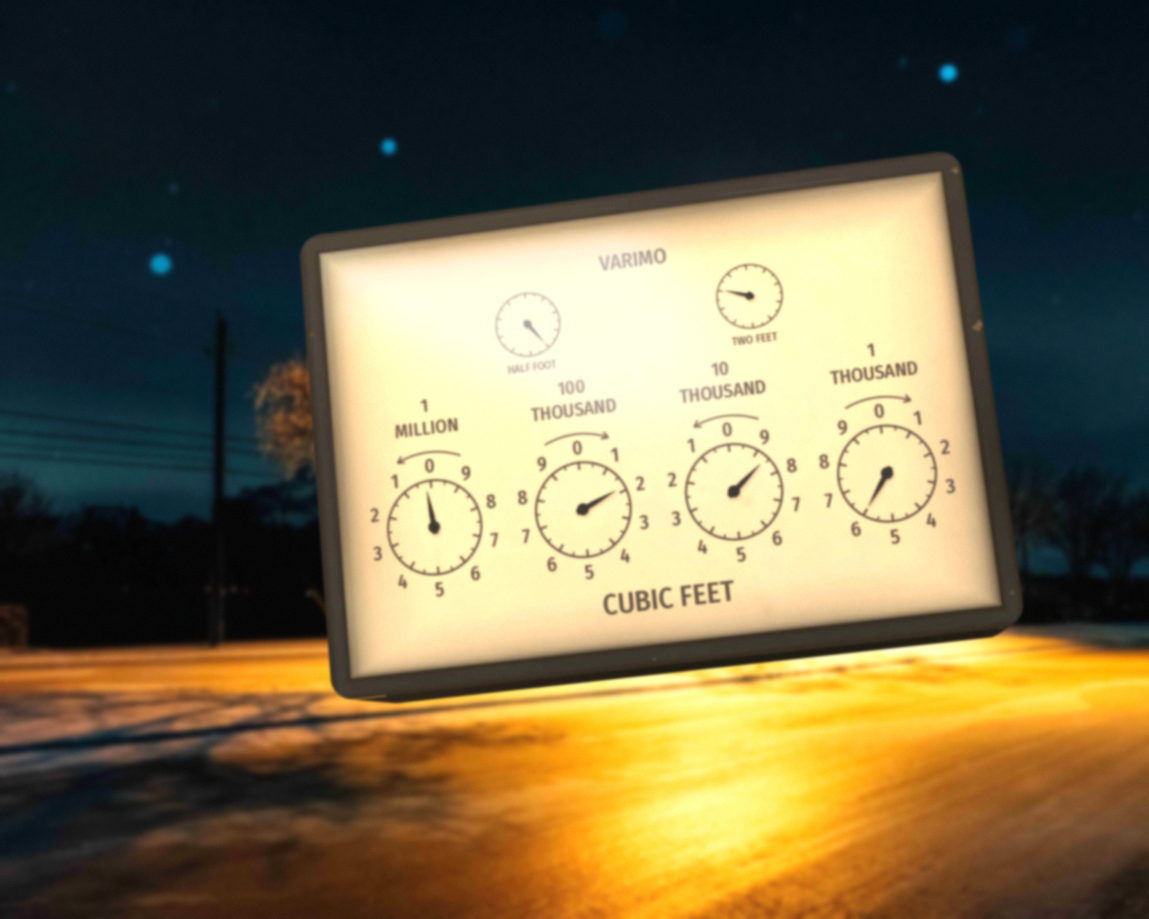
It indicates ft³ 18600
